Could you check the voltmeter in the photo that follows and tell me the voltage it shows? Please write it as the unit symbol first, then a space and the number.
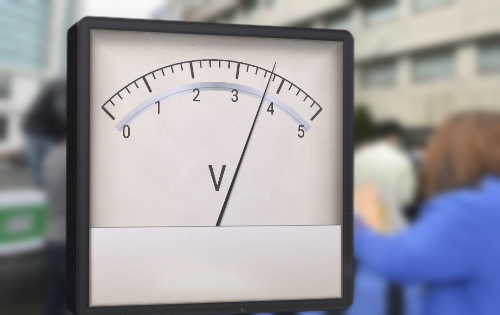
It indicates V 3.7
